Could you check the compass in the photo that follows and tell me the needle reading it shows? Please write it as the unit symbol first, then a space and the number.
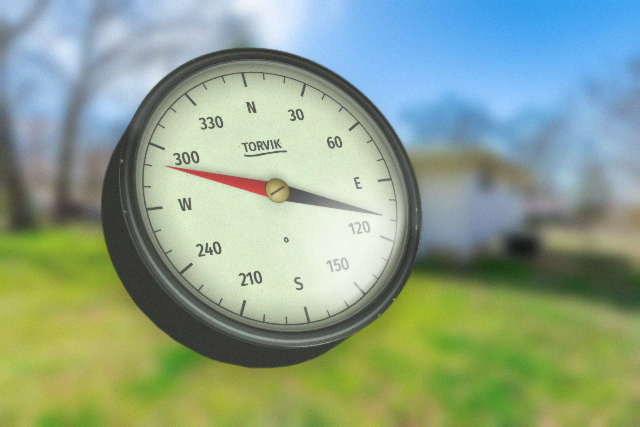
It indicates ° 290
